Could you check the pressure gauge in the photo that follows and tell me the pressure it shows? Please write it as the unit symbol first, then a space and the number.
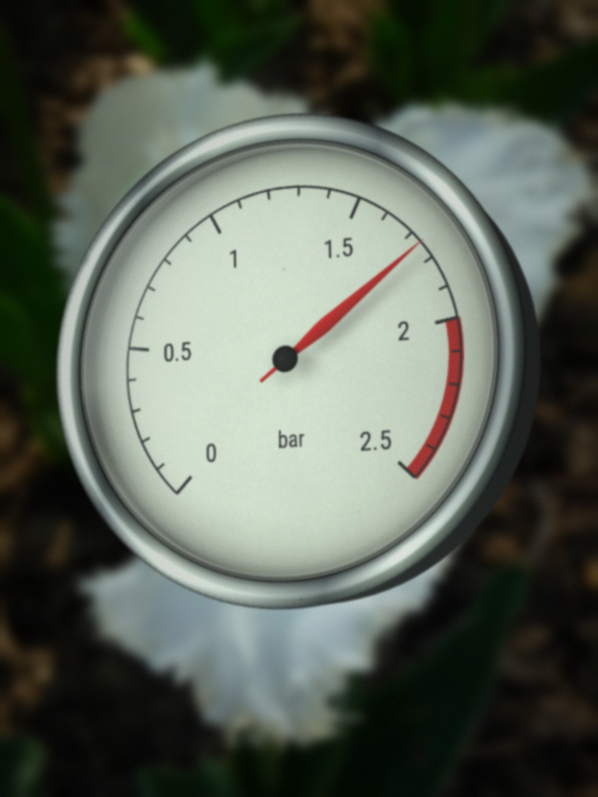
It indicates bar 1.75
